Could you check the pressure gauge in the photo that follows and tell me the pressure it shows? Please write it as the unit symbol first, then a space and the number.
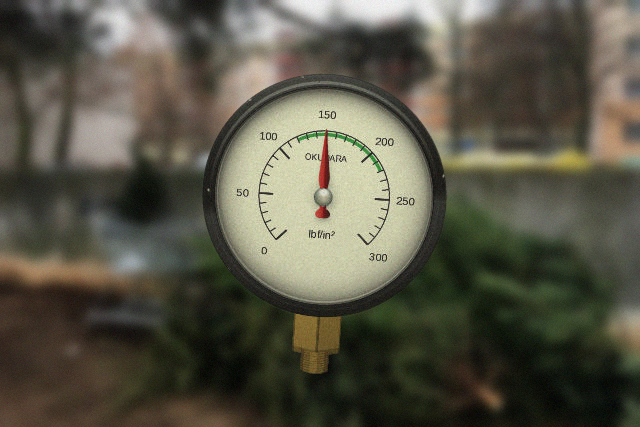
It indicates psi 150
